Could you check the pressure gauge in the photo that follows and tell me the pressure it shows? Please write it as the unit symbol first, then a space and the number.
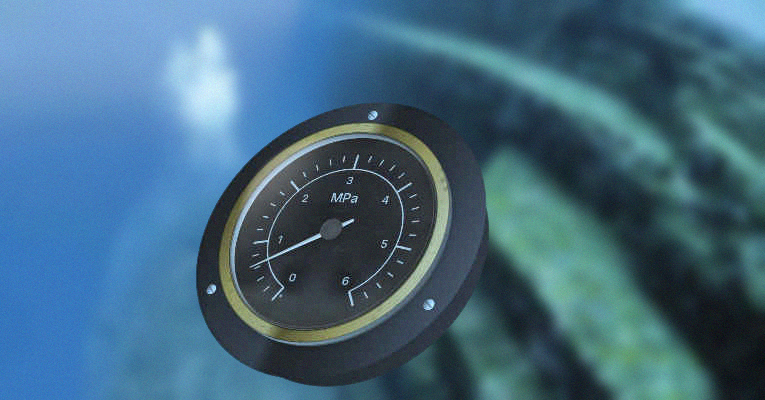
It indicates MPa 0.6
